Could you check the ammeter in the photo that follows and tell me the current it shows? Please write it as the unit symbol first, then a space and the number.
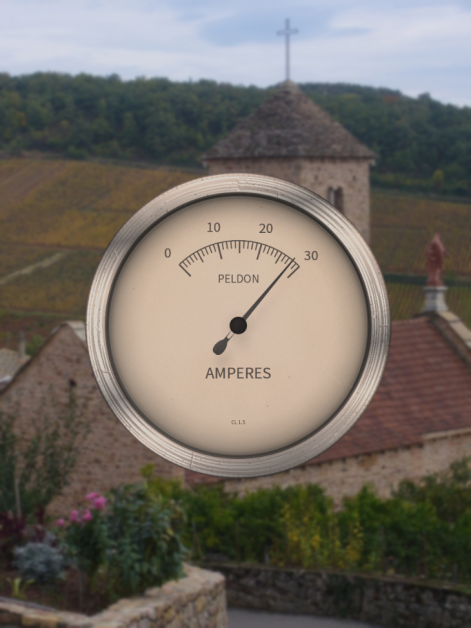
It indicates A 28
